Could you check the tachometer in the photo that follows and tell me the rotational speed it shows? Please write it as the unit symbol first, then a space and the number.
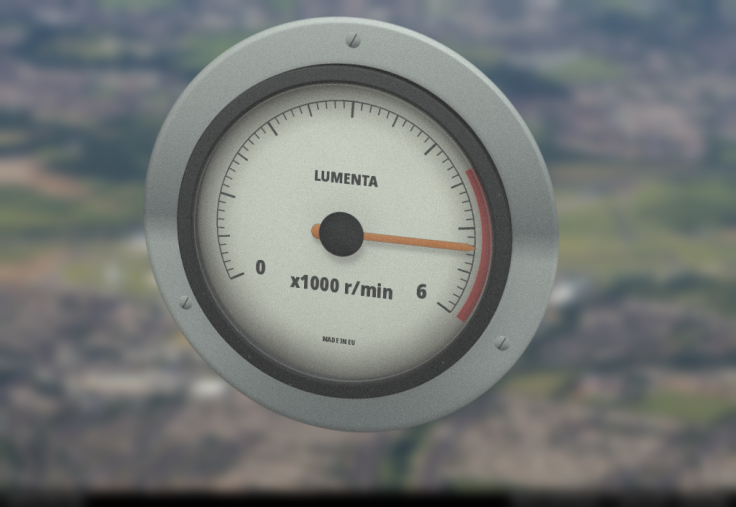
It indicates rpm 5200
